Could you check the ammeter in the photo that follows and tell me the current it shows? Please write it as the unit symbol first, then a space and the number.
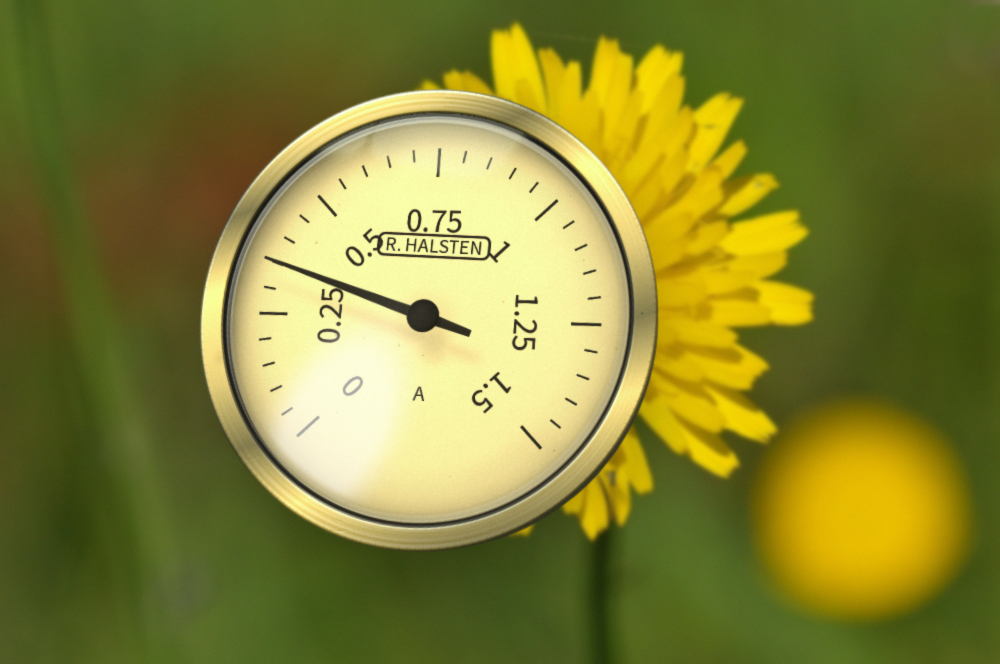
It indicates A 0.35
